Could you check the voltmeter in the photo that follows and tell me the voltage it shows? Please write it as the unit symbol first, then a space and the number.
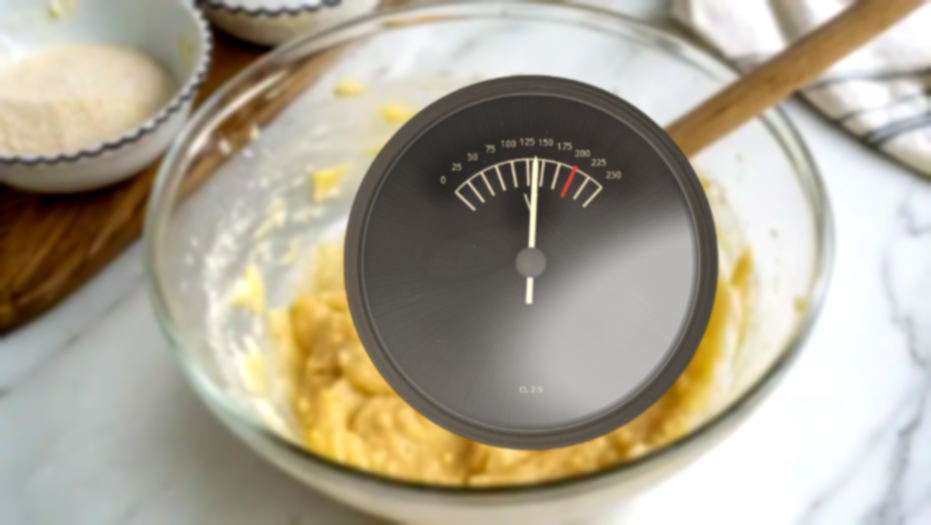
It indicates V 137.5
